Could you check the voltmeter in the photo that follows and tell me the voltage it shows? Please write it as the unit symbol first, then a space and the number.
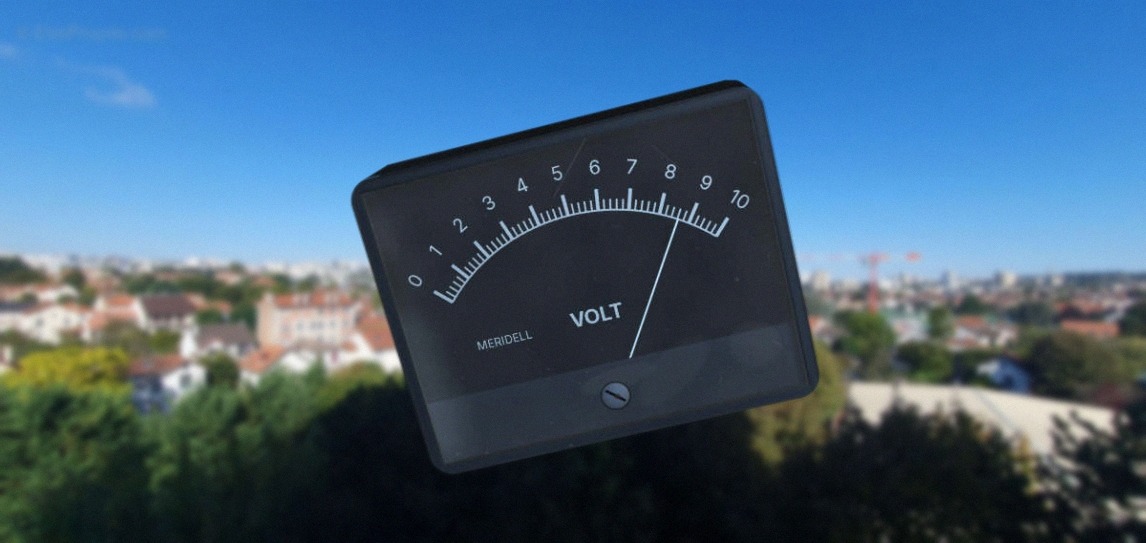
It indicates V 8.6
